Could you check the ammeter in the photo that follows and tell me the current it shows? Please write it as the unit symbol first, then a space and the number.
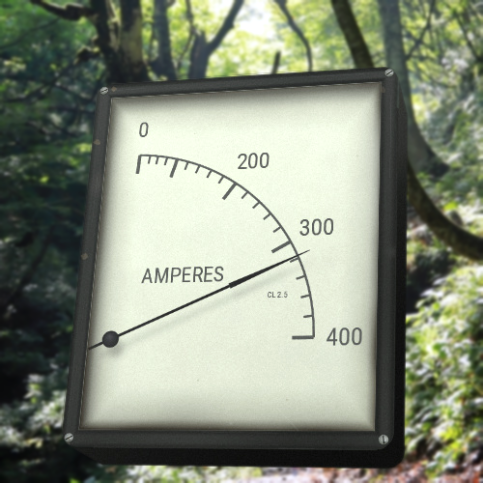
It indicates A 320
